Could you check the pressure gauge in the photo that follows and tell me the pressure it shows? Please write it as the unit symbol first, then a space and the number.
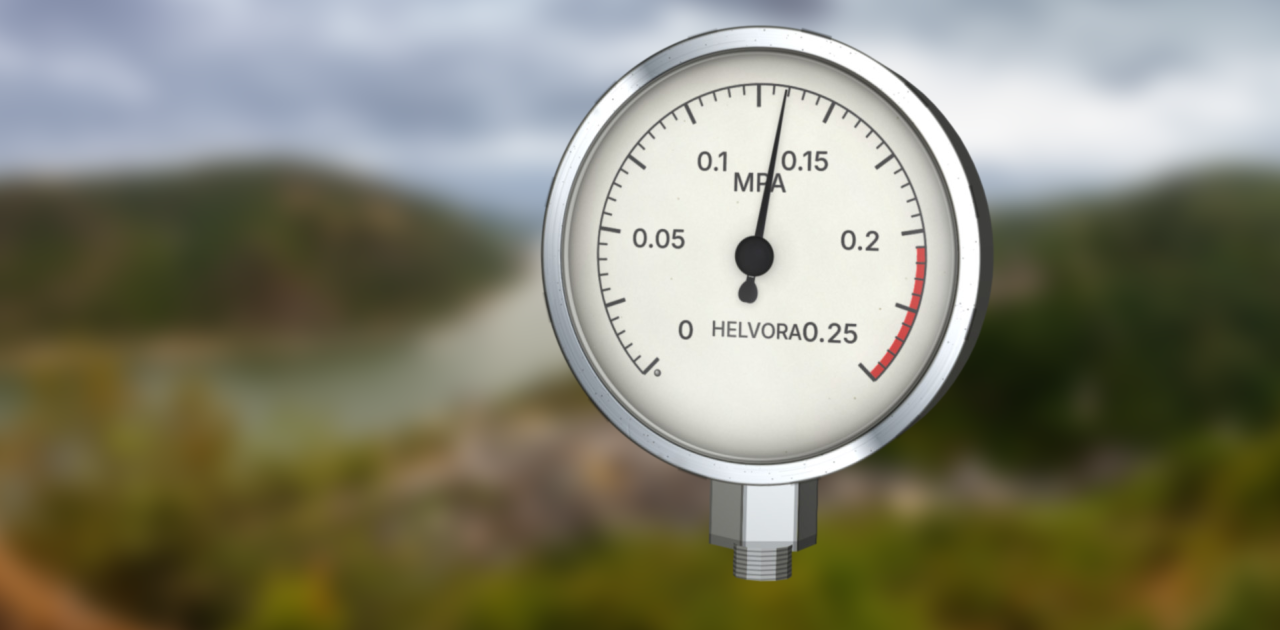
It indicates MPa 0.135
